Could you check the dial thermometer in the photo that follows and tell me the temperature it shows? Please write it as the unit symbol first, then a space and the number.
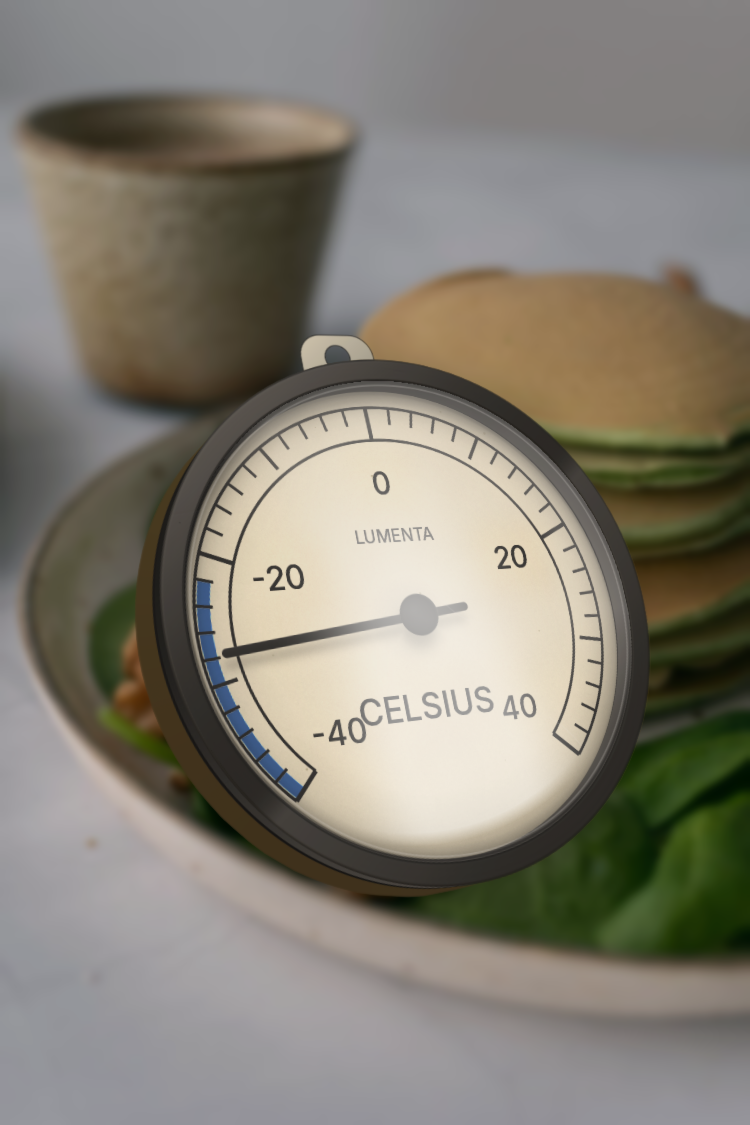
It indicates °C -28
